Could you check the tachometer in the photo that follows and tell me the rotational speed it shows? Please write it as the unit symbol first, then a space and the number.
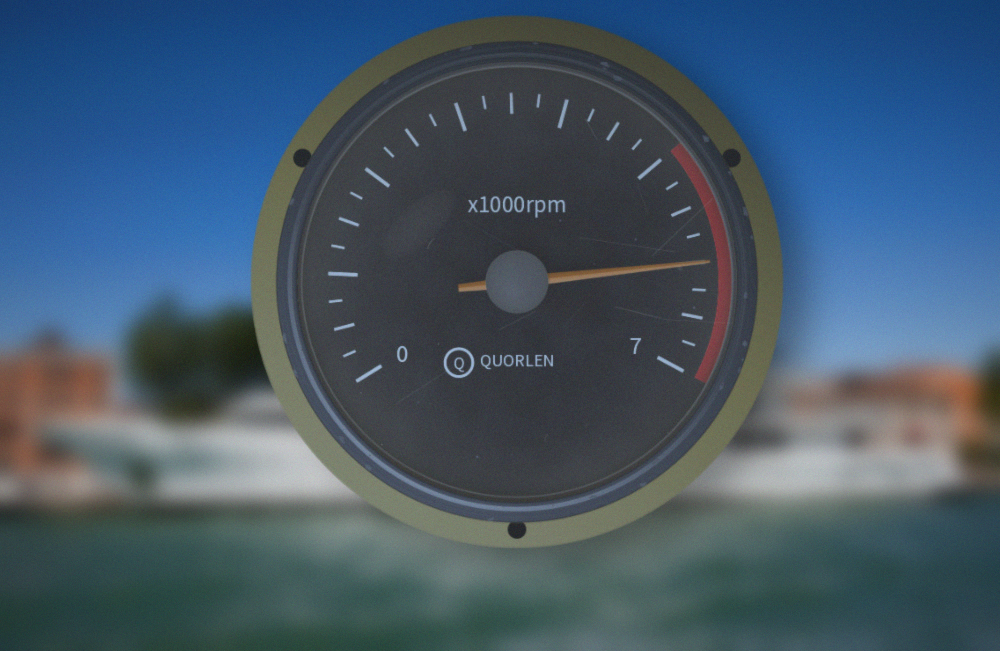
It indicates rpm 6000
